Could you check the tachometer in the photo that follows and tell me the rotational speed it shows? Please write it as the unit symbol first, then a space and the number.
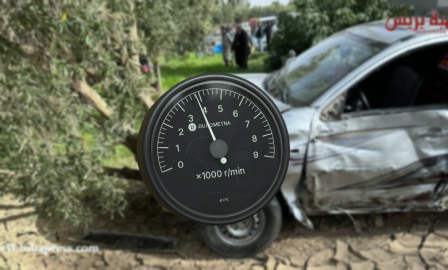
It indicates rpm 3800
